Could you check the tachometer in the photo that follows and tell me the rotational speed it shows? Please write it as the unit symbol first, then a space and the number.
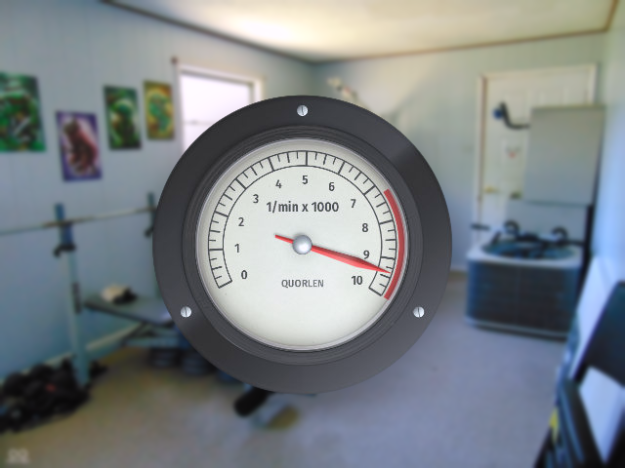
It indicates rpm 9375
